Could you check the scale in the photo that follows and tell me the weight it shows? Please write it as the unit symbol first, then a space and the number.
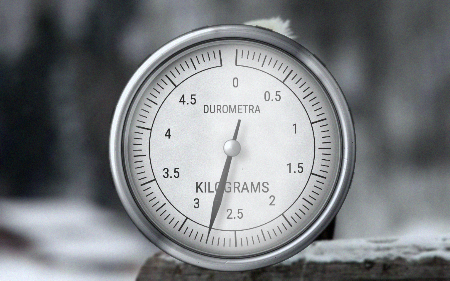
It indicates kg 2.75
